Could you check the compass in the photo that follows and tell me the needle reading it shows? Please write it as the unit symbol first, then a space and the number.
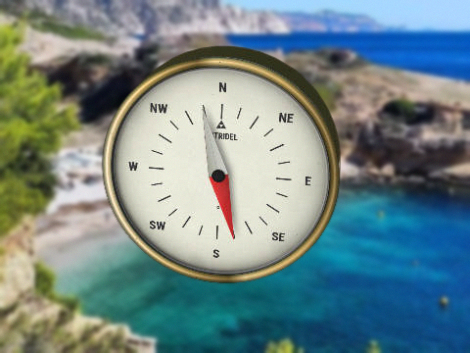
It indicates ° 165
